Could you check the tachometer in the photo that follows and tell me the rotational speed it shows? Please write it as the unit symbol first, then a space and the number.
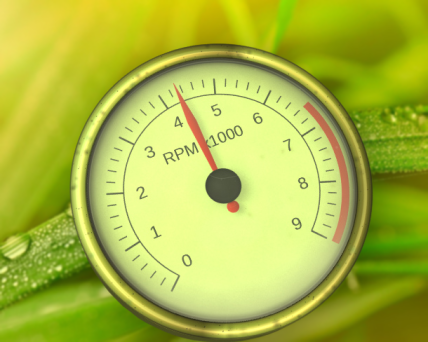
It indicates rpm 4300
